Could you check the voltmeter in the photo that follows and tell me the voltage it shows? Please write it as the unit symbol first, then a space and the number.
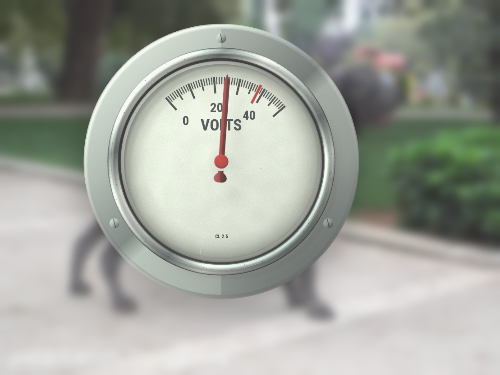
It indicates V 25
